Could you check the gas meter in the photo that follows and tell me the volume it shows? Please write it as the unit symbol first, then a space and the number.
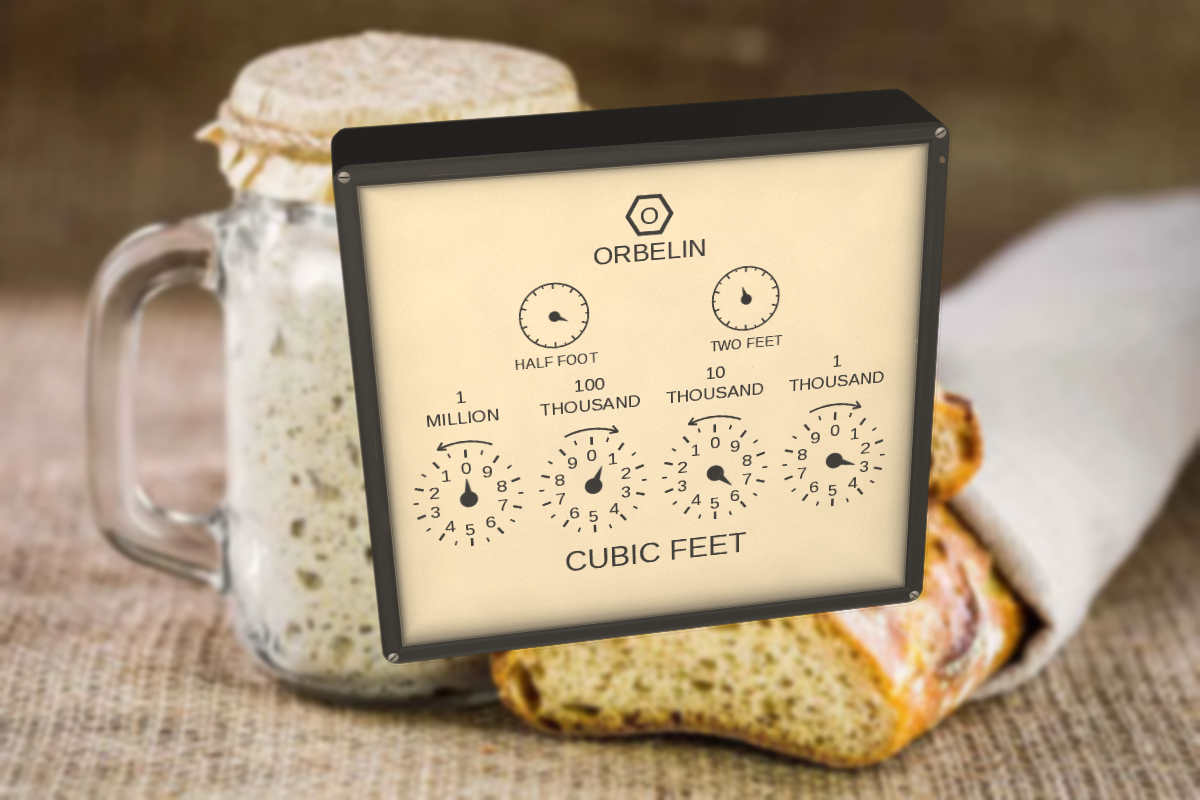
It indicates ft³ 6300
